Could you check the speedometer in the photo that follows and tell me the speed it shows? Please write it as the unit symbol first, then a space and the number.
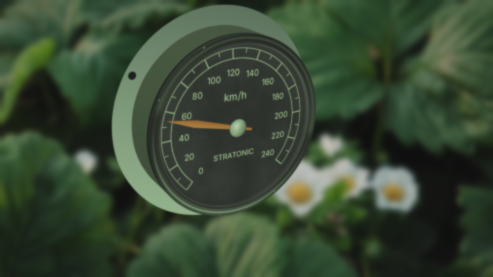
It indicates km/h 55
